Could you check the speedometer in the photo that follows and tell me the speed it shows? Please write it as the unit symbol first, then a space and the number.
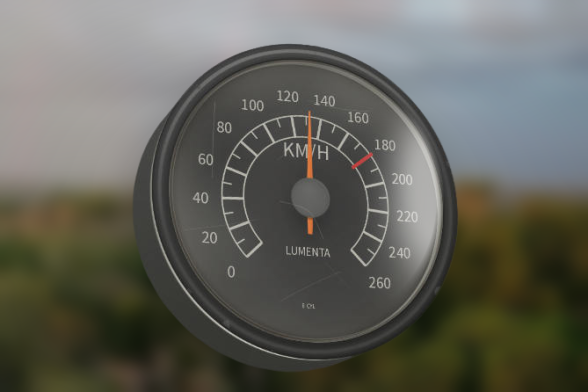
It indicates km/h 130
